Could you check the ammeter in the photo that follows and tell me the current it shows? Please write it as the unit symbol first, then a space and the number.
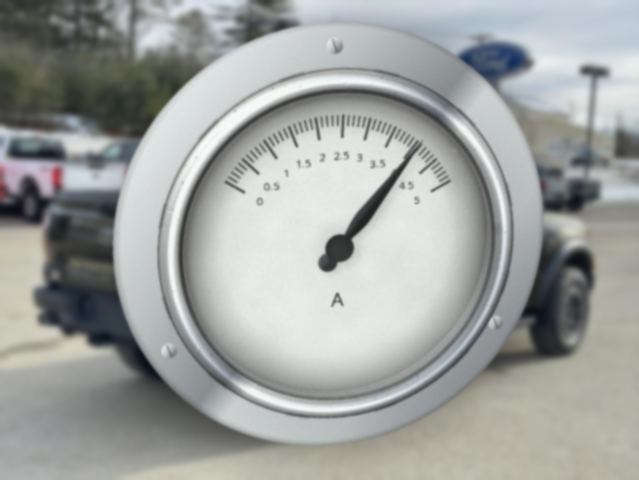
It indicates A 4
